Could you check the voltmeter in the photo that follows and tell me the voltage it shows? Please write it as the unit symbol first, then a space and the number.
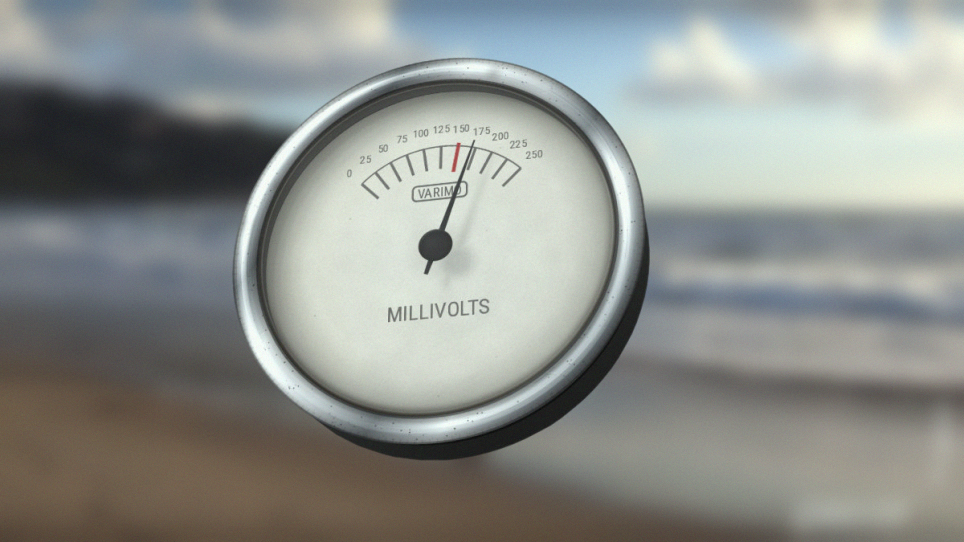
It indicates mV 175
